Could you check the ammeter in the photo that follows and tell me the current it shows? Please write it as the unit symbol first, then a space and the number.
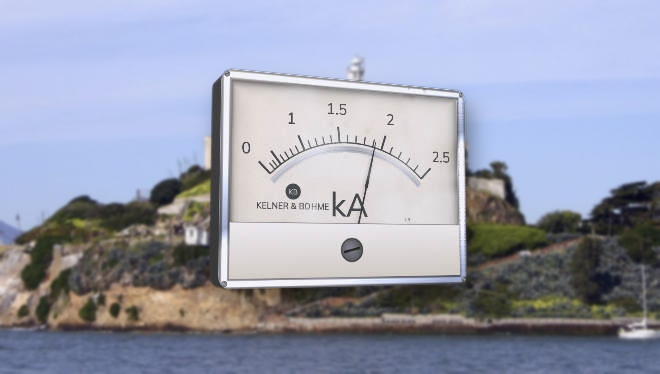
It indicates kA 1.9
